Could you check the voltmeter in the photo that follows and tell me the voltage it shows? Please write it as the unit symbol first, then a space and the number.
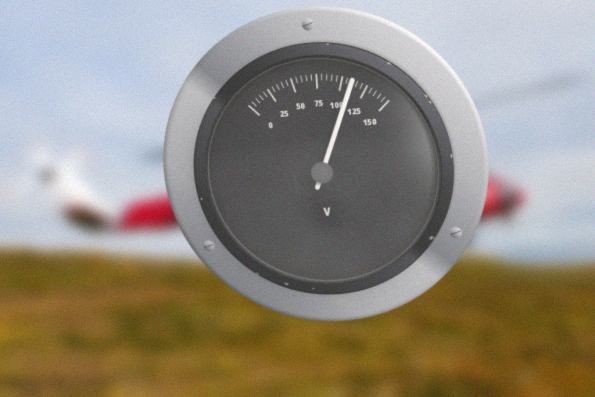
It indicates V 110
